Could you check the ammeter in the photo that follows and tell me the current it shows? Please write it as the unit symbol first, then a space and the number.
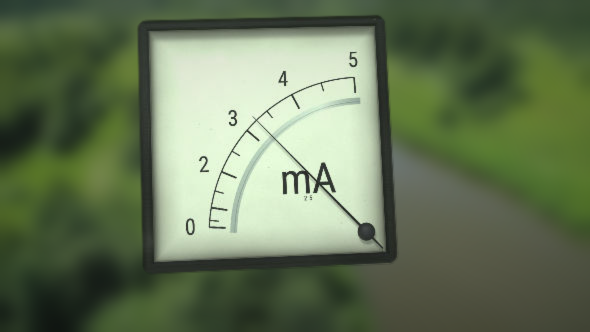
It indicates mA 3.25
